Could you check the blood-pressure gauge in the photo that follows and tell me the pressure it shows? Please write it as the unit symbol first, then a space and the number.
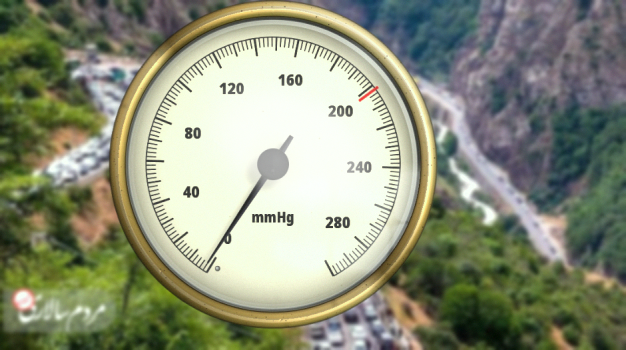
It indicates mmHg 2
